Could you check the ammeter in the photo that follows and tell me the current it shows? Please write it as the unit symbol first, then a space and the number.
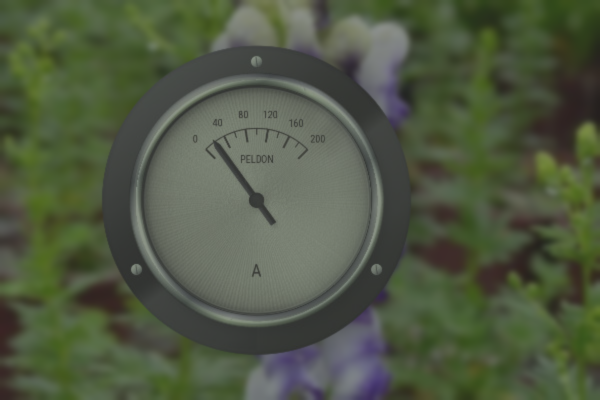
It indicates A 20
